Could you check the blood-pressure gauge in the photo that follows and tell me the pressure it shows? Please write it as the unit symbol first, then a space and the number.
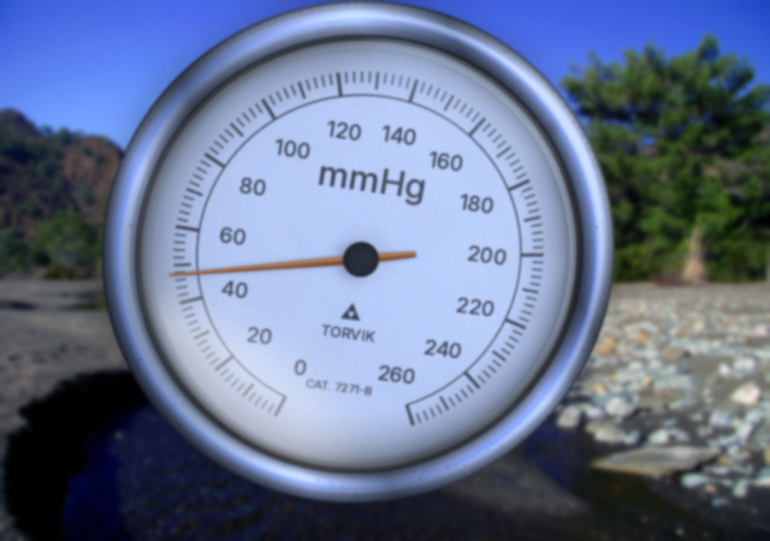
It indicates mmHg 48
